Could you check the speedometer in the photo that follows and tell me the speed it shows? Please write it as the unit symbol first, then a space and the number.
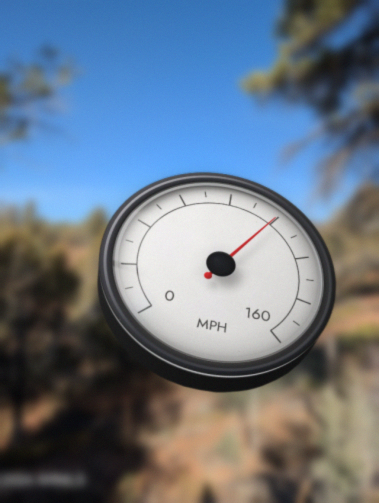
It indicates mph 100
